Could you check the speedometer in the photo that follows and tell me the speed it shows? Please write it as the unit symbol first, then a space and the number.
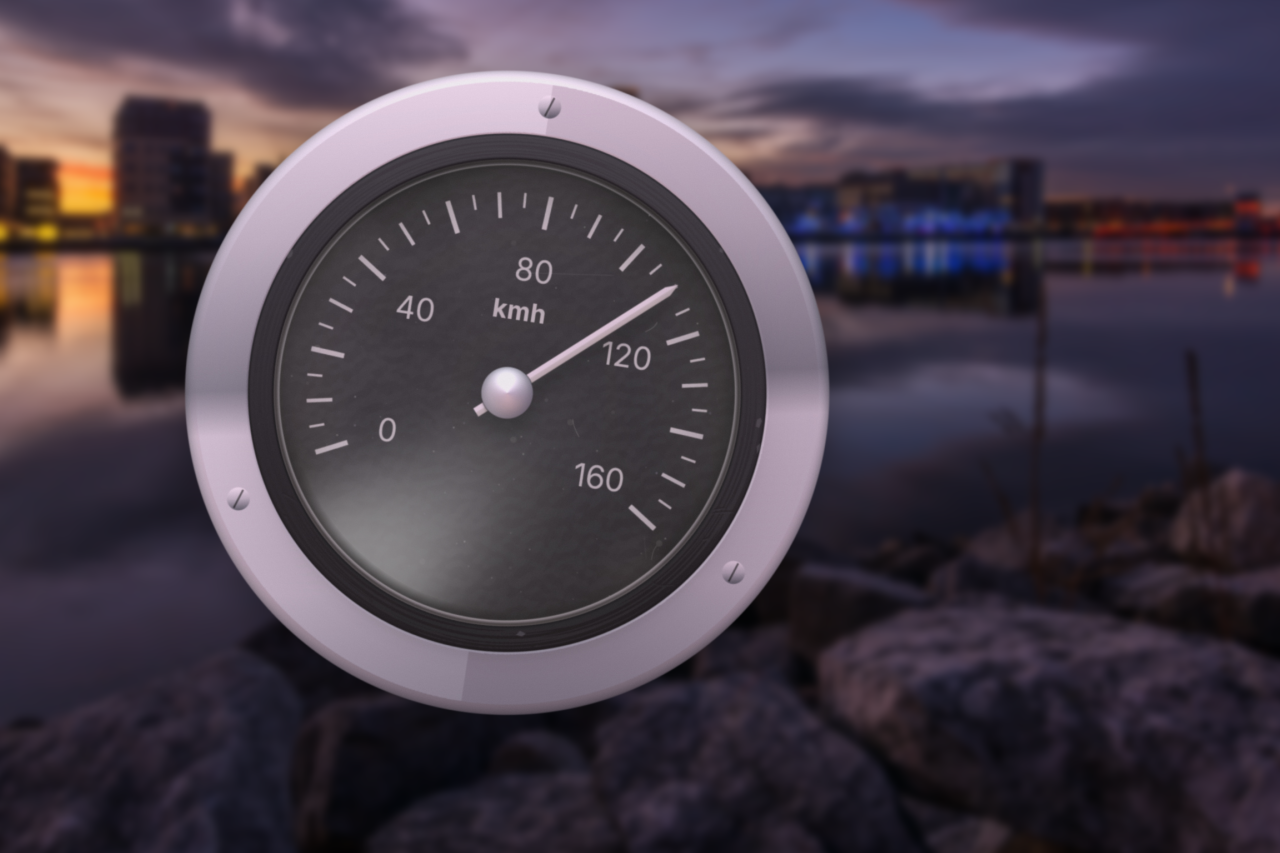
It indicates km/h 110
